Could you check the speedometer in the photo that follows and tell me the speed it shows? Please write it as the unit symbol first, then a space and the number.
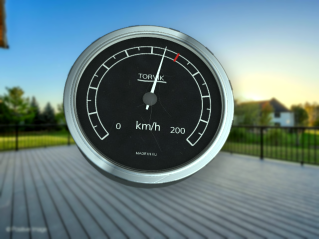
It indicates km/h 110
